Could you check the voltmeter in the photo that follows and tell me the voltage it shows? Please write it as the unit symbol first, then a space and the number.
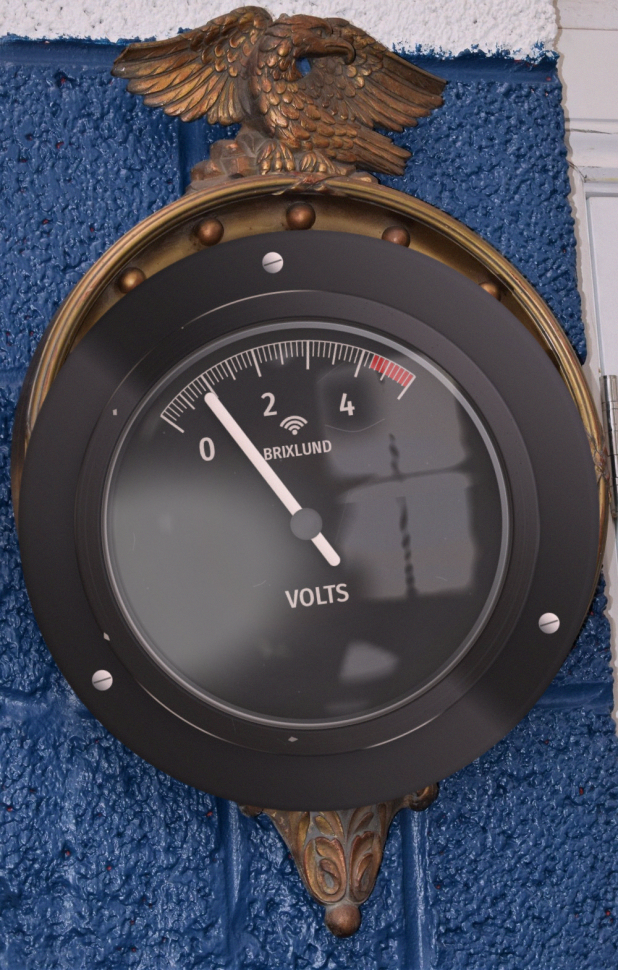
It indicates V 0.9
